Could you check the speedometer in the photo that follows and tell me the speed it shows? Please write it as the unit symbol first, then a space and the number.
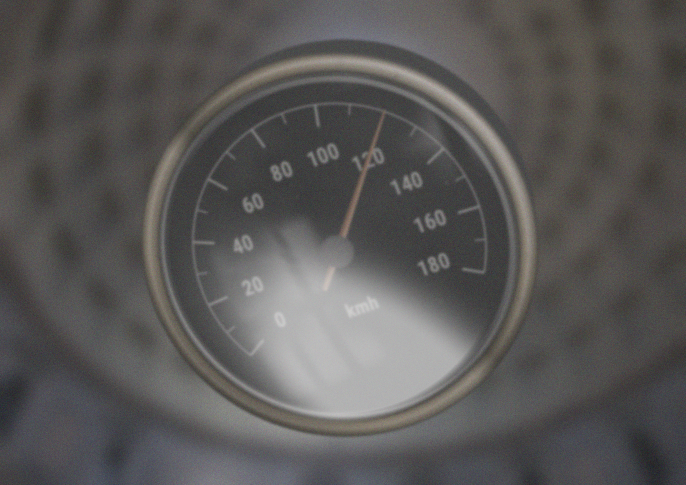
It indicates km/h 120
